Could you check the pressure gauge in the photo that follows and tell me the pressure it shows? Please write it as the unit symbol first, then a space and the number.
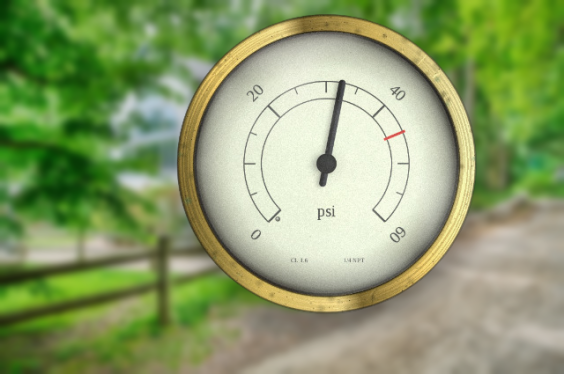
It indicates psi 32.5
